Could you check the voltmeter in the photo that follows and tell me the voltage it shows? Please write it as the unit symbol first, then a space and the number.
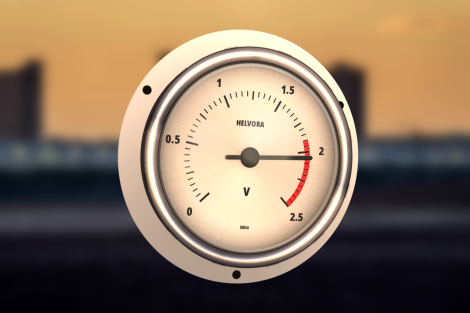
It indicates V 2.05
